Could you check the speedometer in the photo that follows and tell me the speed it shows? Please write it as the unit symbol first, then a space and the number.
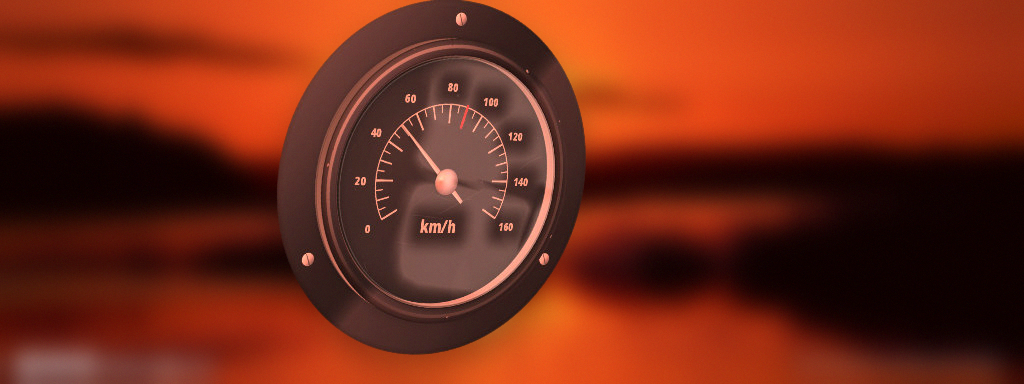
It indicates km/h 50
